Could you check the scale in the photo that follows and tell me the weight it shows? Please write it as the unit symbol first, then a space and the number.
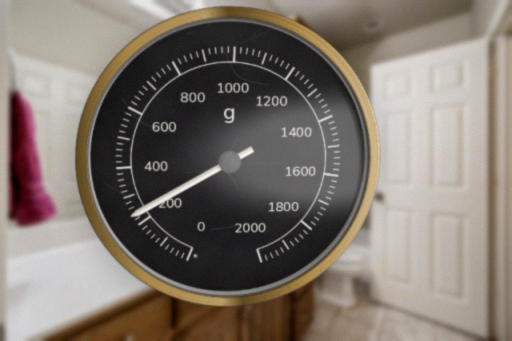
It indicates g 240
